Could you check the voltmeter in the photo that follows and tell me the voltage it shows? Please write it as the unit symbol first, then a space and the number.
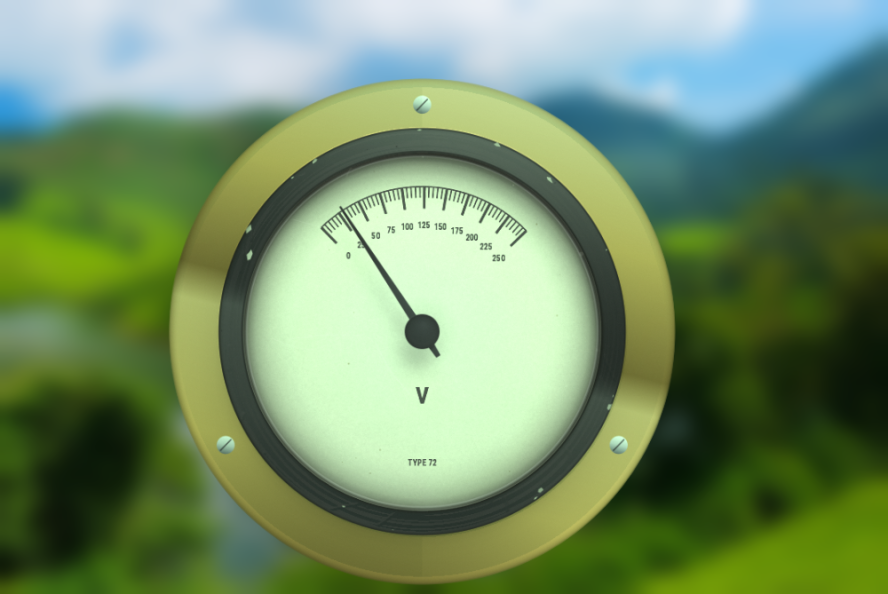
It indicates V 30
